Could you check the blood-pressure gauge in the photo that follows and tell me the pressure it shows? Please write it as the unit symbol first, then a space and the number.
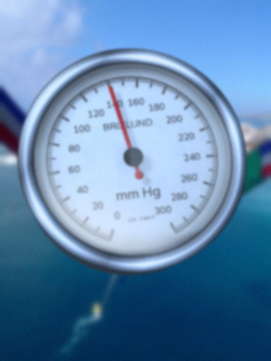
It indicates mmHg 140
